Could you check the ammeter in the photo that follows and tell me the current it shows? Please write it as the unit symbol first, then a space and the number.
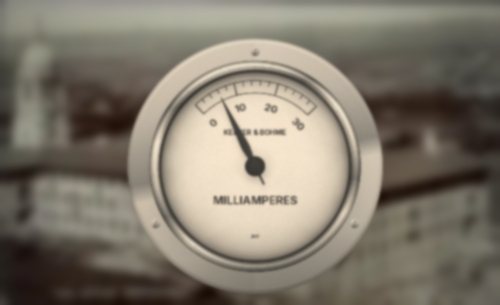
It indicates mA 6
